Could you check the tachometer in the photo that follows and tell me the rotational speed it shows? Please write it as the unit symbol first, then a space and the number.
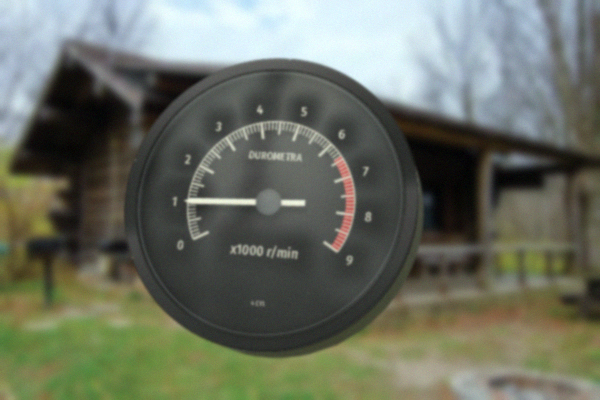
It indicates rpm 1000
